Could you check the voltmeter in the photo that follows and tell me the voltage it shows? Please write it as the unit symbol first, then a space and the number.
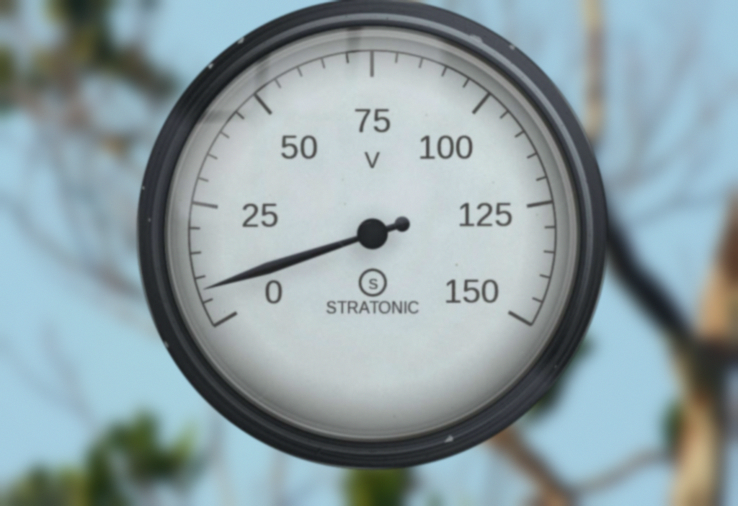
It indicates V 7.5
